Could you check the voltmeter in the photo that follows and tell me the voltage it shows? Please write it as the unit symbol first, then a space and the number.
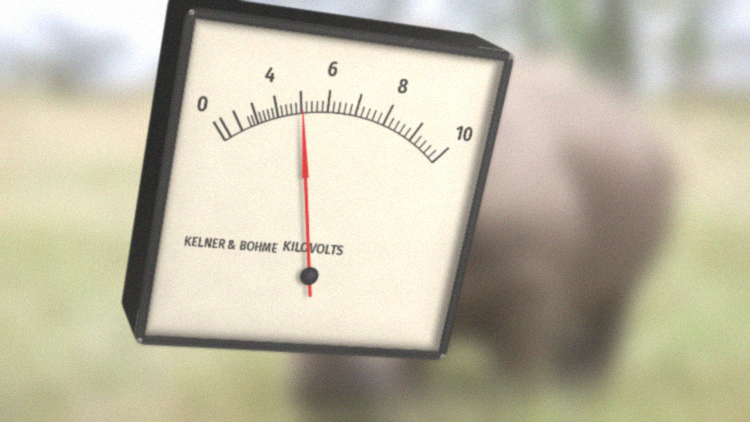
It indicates kV 5
